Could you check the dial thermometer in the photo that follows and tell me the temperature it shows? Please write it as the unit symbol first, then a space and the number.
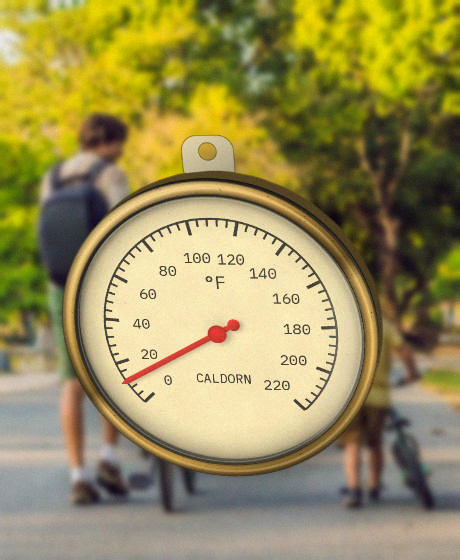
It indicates °F 12
